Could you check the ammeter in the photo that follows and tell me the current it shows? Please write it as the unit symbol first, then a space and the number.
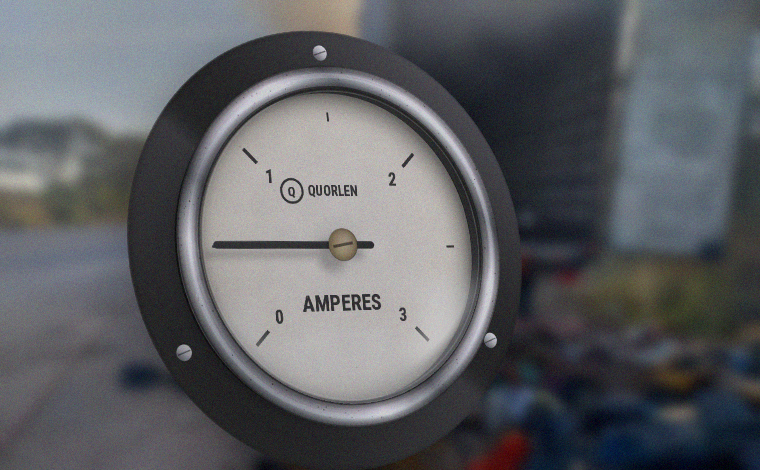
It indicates A 0.5
